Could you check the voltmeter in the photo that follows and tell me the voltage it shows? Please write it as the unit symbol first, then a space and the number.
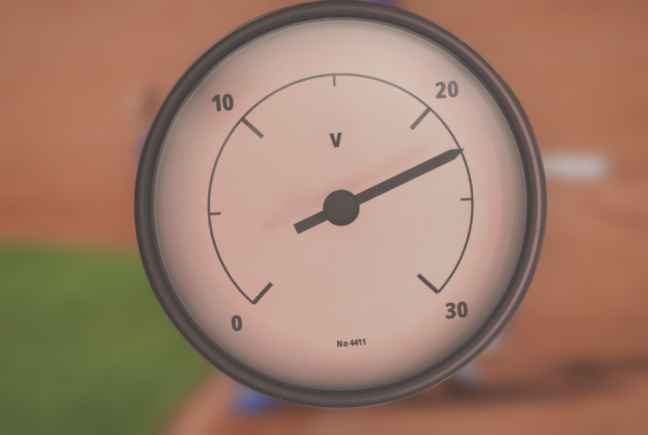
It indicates V 22.5
